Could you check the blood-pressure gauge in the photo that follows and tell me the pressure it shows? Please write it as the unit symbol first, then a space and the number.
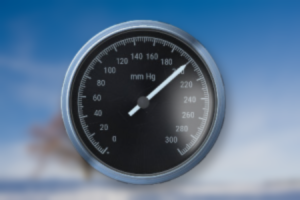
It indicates mmHg 200
